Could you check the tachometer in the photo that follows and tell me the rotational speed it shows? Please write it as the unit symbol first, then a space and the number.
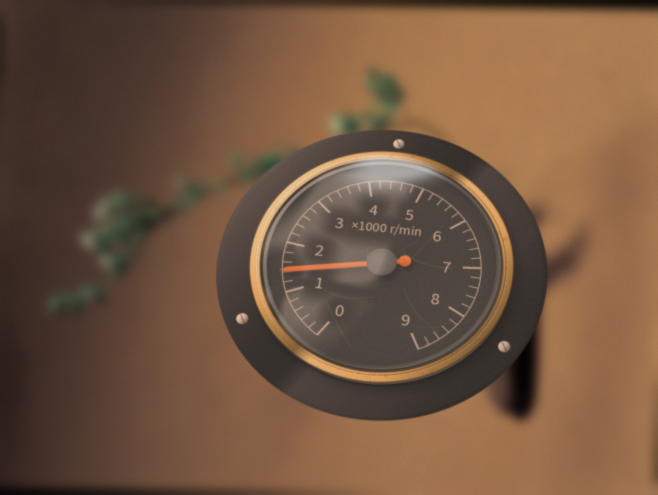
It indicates rpm 1400
